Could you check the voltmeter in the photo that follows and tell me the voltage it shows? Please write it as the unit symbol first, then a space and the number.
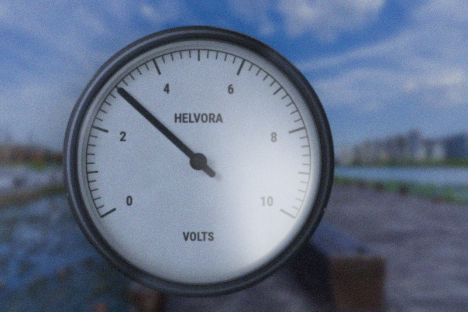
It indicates V 3
